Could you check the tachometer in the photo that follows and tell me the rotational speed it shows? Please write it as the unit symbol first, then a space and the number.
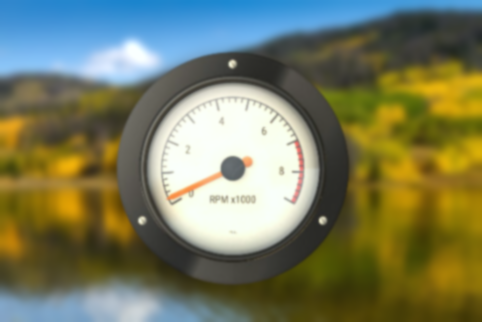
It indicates rpm 200
